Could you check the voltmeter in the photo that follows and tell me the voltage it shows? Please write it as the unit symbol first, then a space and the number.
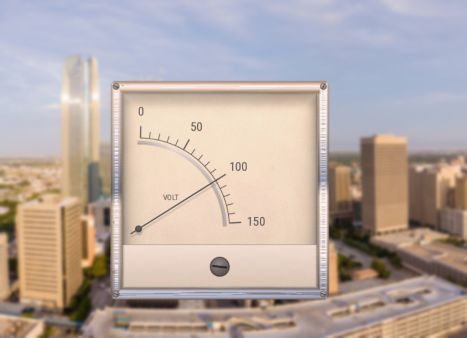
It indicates V 100
